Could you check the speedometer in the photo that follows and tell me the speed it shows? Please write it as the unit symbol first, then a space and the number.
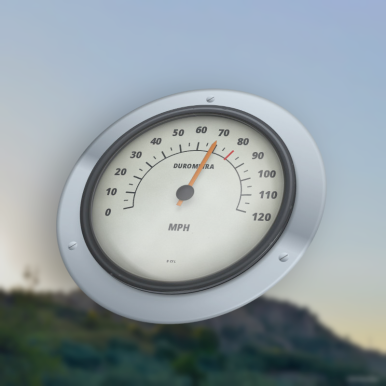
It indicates mph 70
